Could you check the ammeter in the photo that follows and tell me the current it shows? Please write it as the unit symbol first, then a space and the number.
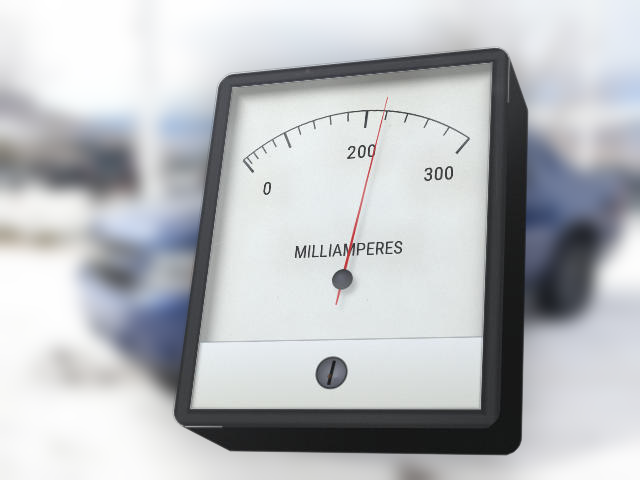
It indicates mA 220
